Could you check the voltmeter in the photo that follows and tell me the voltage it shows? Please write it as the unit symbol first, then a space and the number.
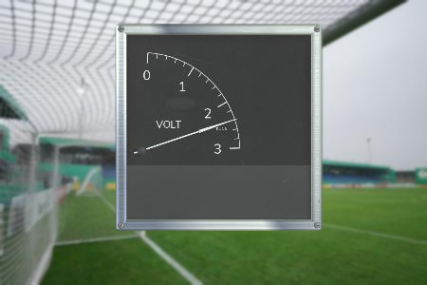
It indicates V 2.4
